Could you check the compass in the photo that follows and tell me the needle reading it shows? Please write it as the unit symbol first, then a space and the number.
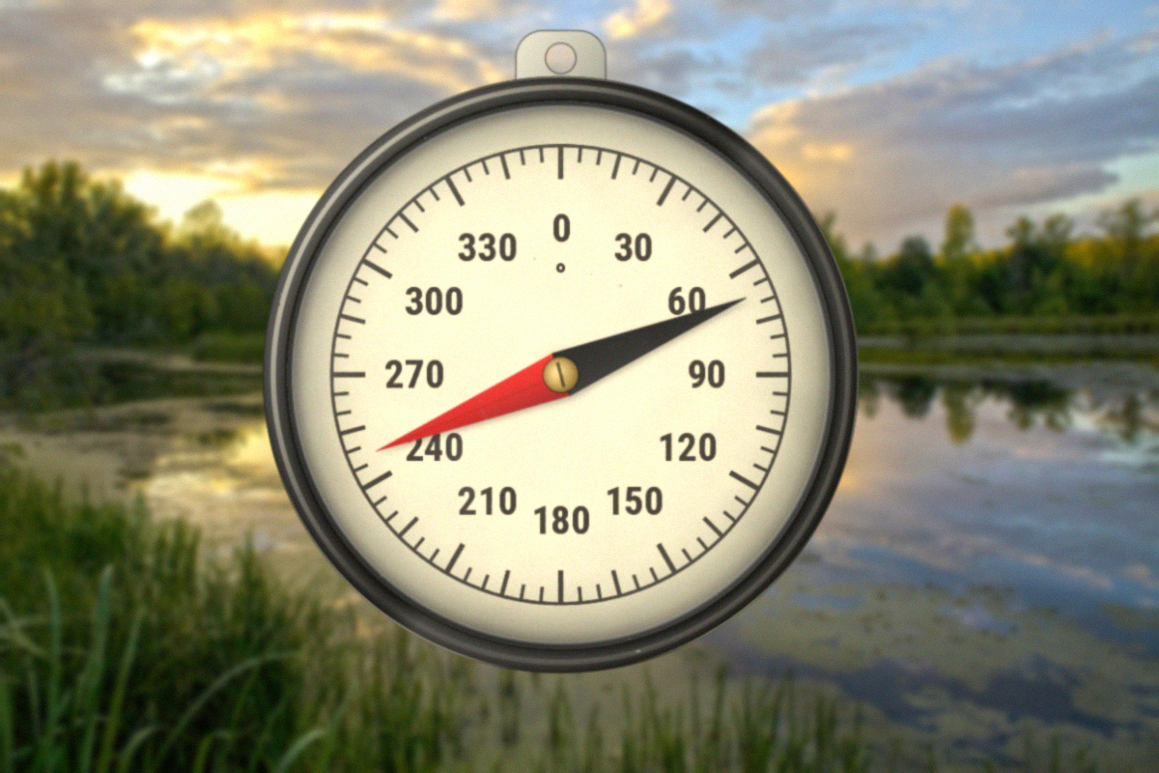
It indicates ° 247.5
